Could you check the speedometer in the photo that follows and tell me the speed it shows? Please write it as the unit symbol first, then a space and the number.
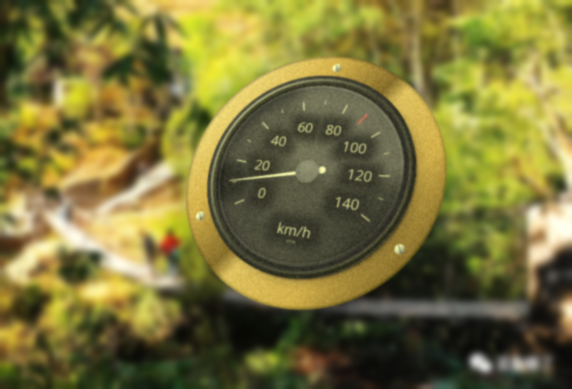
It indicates km/h 10
